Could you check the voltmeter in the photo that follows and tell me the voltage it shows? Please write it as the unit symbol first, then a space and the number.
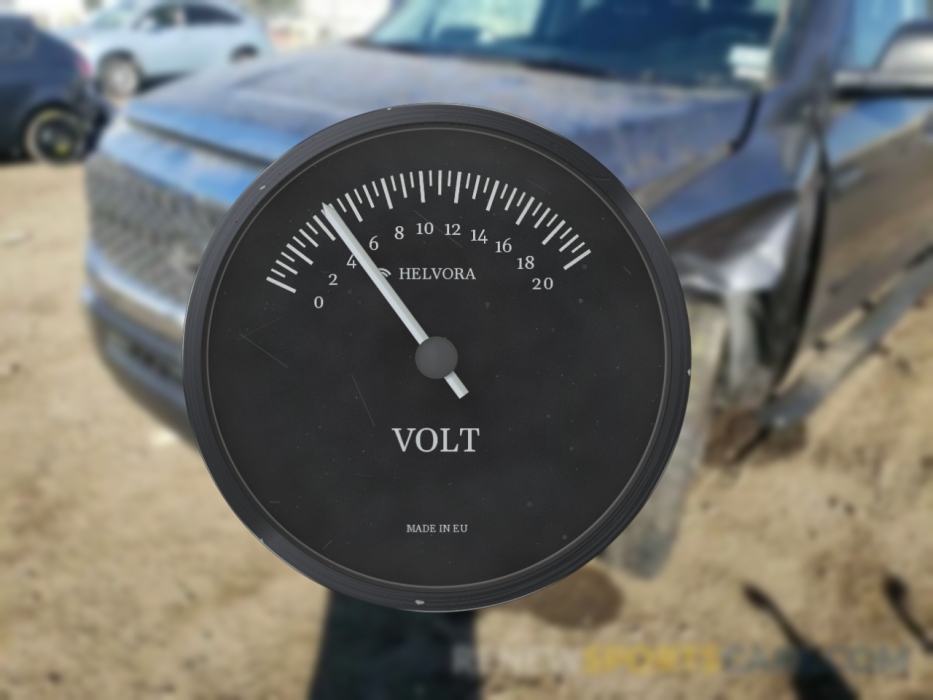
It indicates V 4.75
